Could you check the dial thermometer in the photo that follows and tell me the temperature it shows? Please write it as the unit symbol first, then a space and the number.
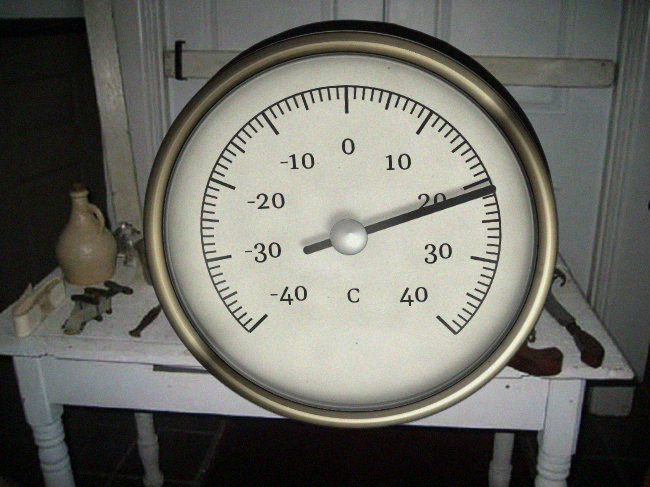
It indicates °C 21
